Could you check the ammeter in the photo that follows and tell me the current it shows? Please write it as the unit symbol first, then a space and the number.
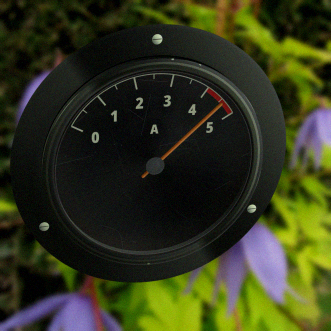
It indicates A 4.5
